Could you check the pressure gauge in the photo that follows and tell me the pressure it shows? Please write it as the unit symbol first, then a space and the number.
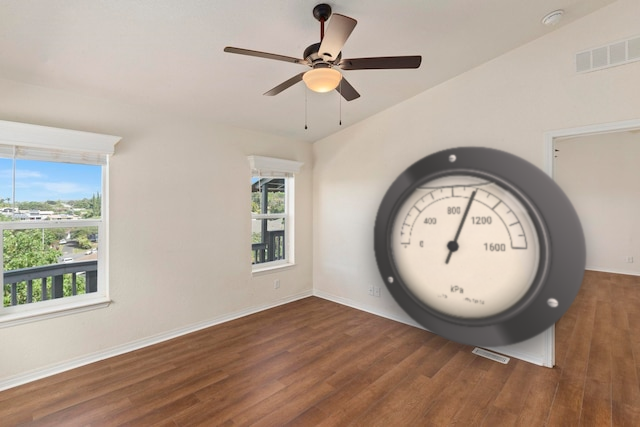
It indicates kPa 1000
